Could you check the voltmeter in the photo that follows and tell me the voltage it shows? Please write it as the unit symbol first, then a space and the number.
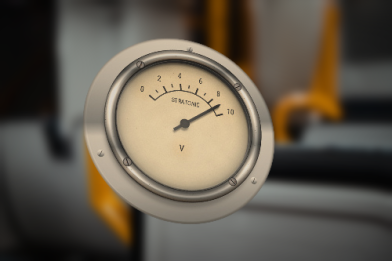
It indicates V 9
